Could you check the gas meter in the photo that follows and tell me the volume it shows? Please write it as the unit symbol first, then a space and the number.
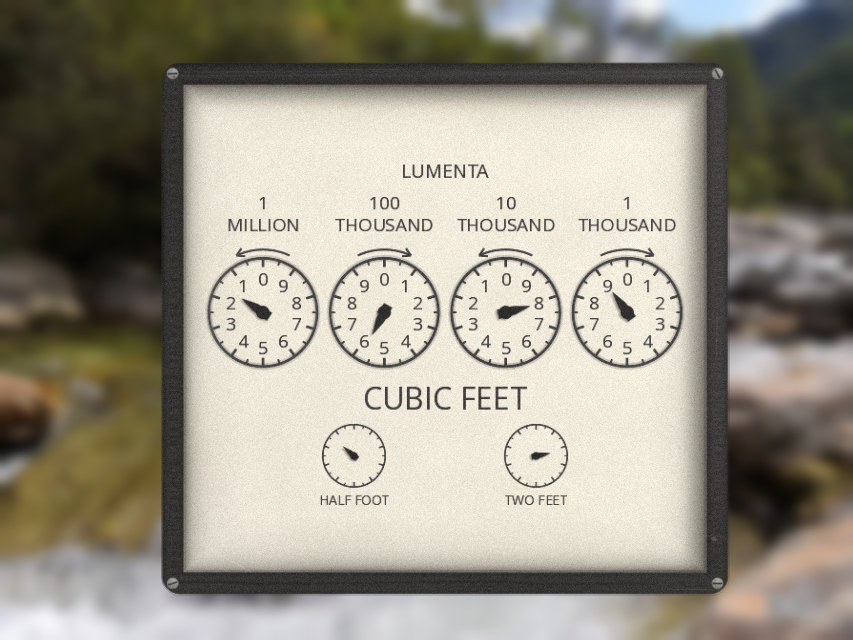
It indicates ft³ 157900
